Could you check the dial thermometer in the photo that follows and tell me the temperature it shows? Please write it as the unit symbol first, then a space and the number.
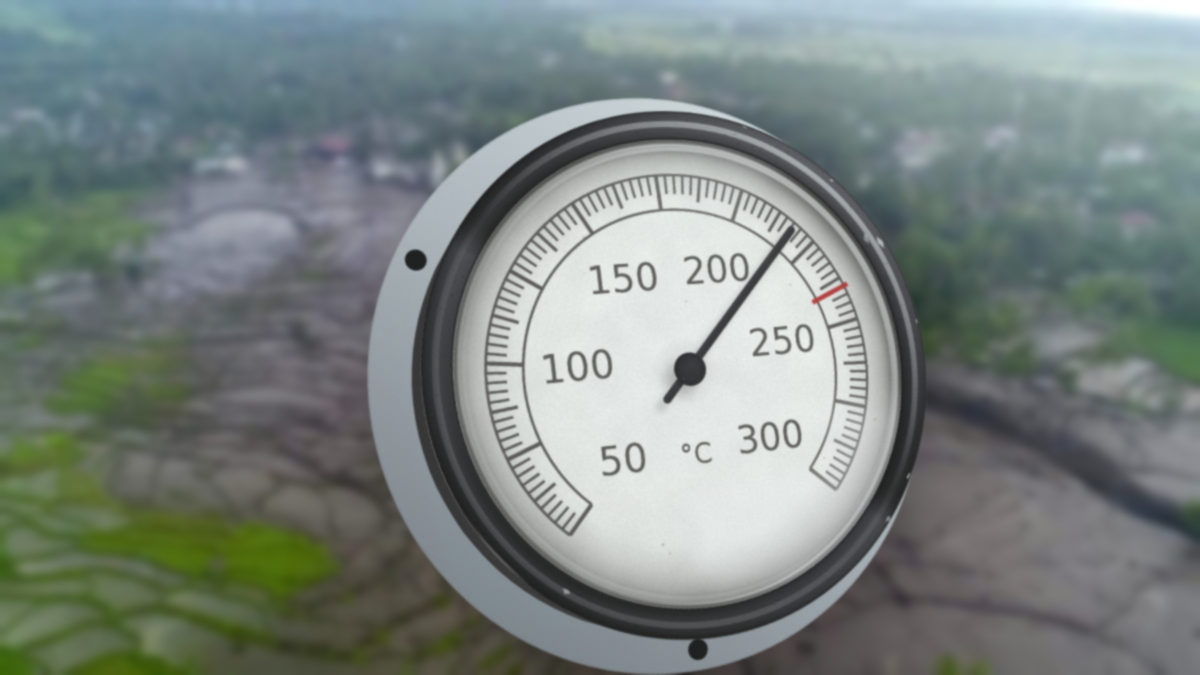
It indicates °C 217.5
